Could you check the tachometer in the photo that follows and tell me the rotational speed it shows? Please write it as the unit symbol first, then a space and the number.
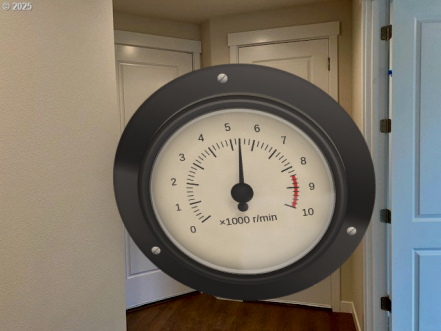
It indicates rpm 5400
